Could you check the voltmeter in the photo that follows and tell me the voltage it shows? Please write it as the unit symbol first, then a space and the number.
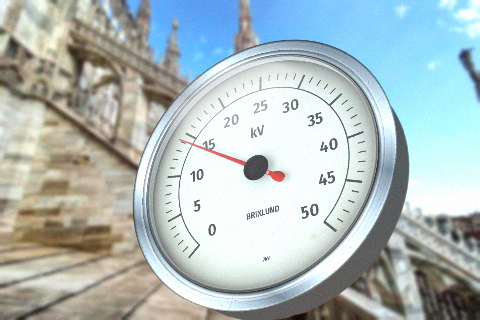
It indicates kV 14
